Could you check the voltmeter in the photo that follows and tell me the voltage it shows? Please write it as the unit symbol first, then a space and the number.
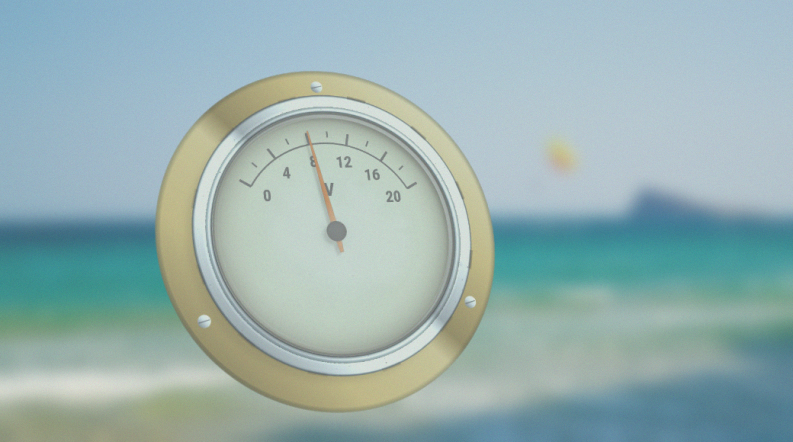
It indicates V 8
